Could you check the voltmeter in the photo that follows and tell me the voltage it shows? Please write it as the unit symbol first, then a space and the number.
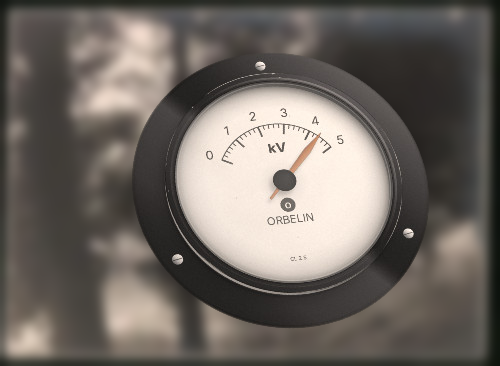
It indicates kV 4.4
